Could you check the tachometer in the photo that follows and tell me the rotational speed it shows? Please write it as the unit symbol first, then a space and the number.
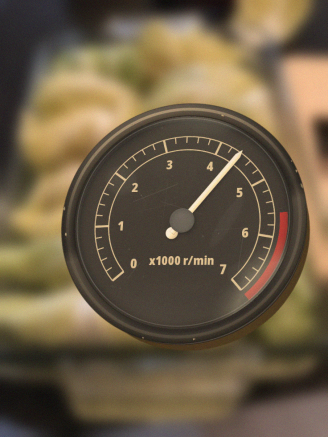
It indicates rpm 4400
